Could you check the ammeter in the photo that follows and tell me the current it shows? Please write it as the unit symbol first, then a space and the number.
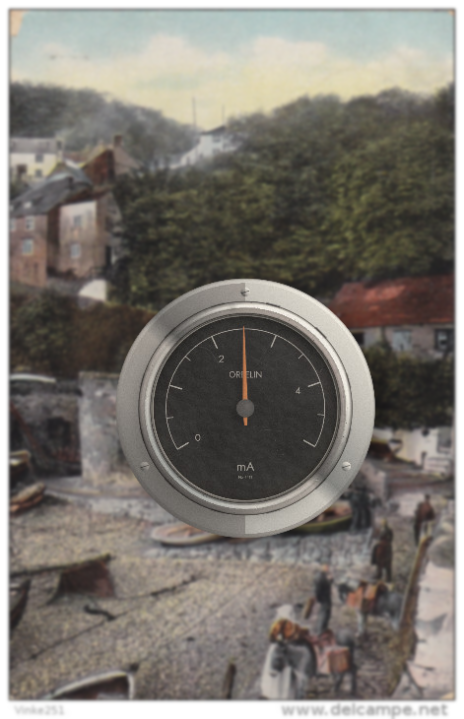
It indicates mA 2.5
